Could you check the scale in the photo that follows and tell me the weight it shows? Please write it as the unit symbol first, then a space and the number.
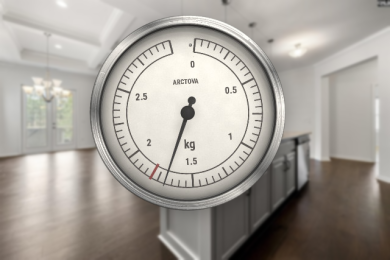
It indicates kg 1.7
